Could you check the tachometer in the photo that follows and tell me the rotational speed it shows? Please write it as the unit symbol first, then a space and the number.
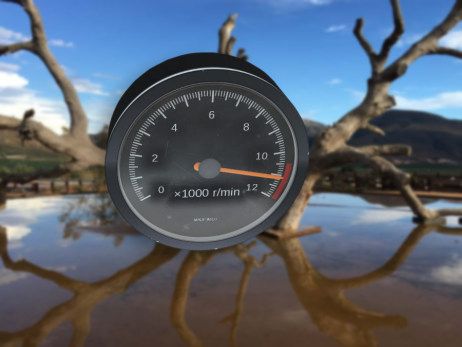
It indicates rpm 11000
